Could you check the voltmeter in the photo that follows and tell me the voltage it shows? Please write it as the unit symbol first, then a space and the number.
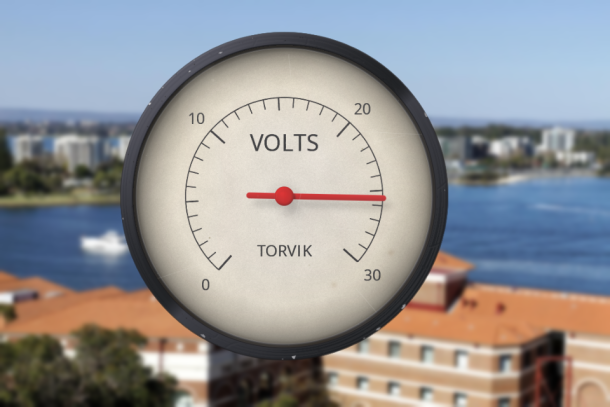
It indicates V 25.5
